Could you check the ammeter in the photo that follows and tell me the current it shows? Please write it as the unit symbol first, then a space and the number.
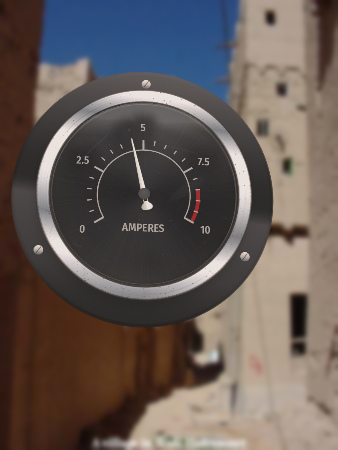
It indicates A 4.5
